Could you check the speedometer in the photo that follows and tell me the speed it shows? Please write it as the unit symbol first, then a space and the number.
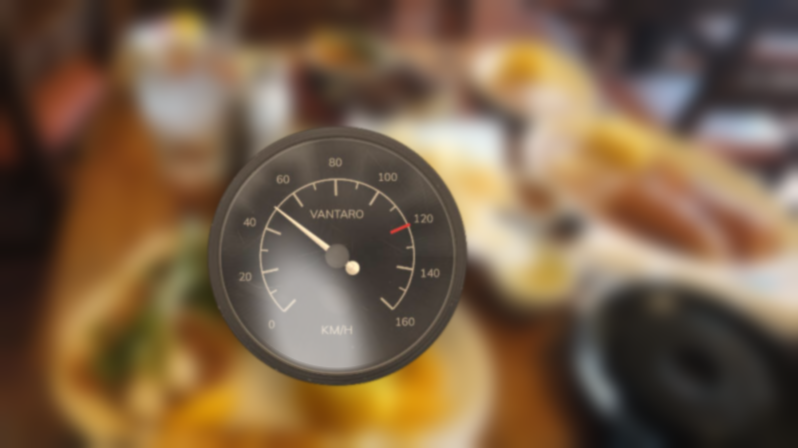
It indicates km/h 50
